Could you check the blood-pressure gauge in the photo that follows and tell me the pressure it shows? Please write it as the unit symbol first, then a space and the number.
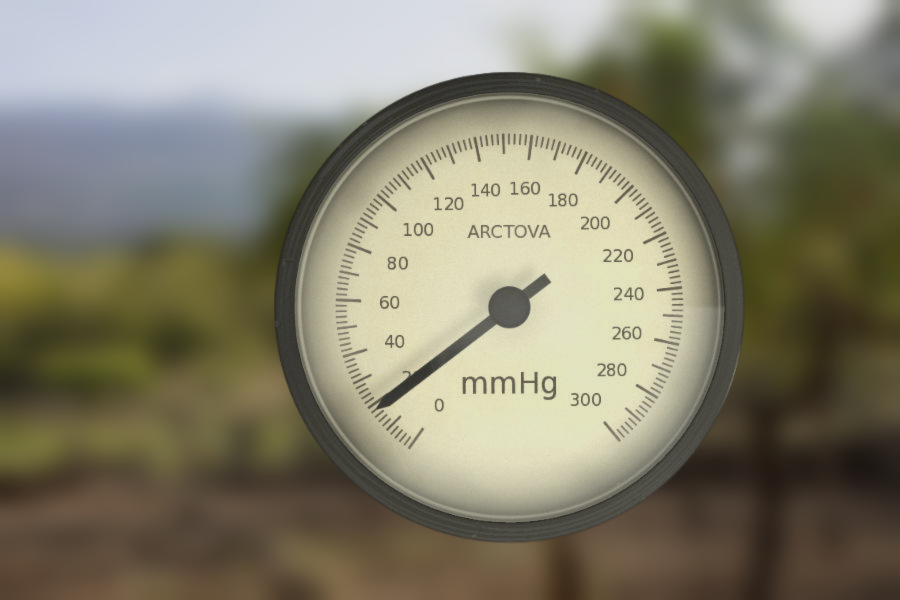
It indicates mmHg 18
